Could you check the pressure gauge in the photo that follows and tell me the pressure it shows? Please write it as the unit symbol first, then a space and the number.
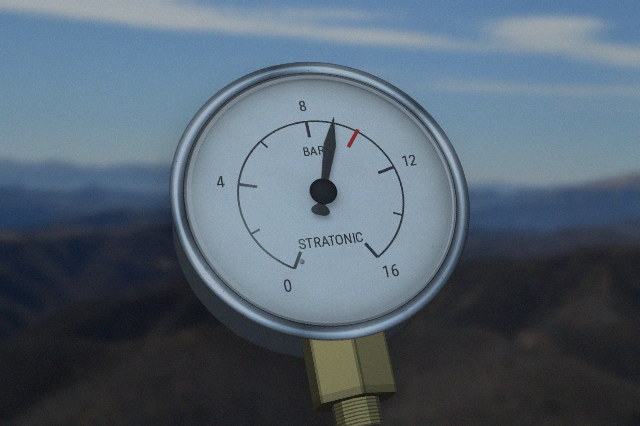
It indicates bar 9
